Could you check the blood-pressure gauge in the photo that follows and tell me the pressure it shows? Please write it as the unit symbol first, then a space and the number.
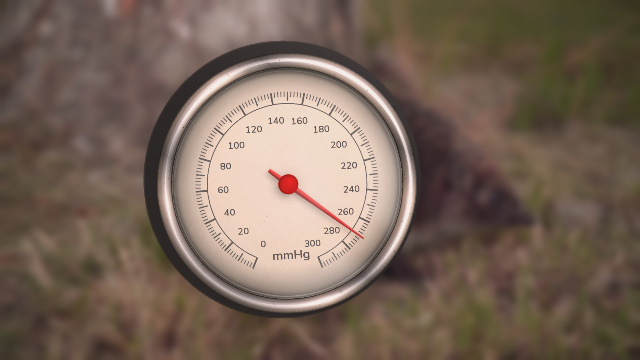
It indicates mmHg 270
